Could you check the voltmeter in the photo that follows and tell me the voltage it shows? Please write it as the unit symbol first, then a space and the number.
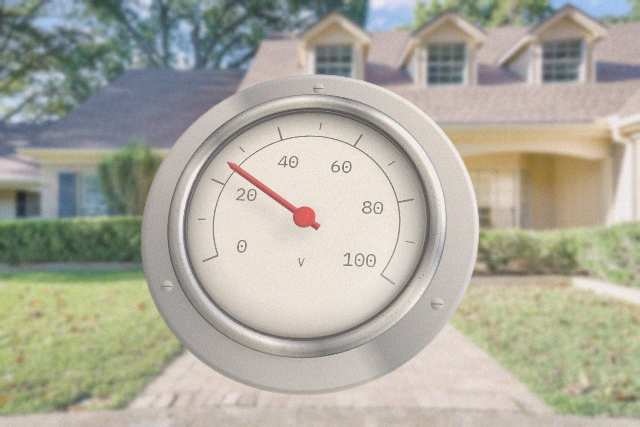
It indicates V 25
